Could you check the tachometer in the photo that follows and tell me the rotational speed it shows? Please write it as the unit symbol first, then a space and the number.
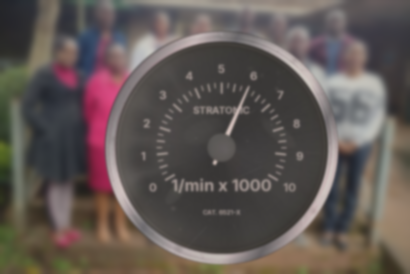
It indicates rpm 6000
